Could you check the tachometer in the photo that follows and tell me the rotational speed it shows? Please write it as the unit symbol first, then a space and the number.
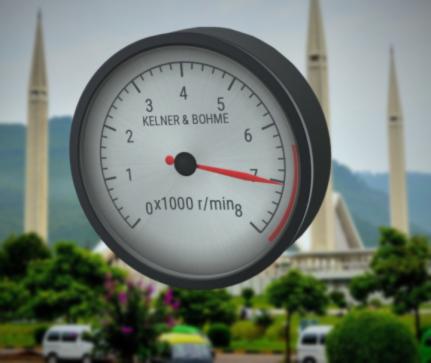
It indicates rpm 7000
